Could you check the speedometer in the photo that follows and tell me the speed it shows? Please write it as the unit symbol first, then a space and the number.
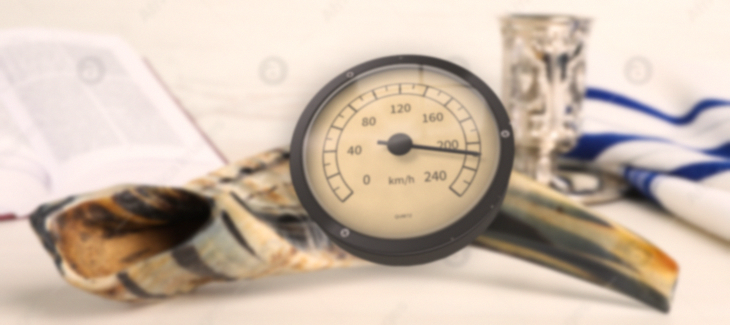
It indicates km/h 210
